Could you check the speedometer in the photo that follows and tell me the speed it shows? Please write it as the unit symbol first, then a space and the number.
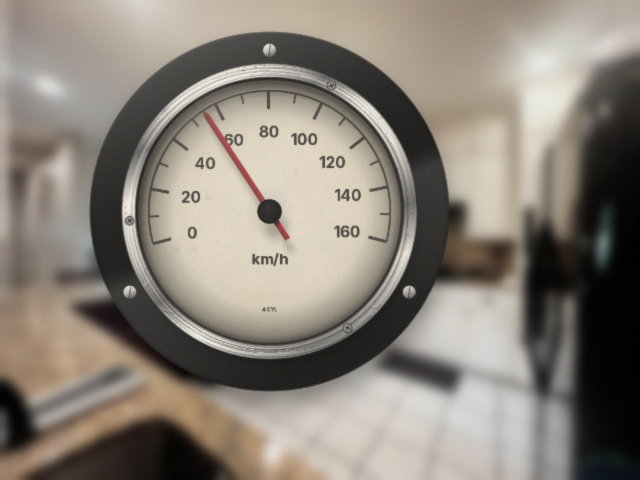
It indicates km/h 55
